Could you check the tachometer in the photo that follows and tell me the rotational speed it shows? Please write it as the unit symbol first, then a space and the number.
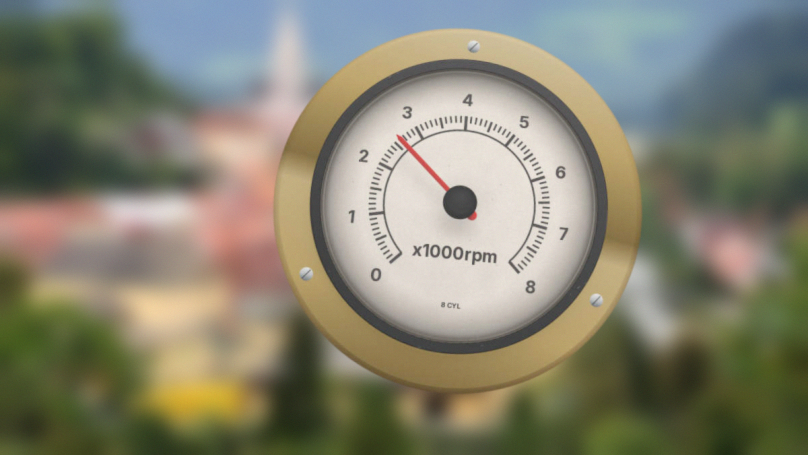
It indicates rpm 2600
